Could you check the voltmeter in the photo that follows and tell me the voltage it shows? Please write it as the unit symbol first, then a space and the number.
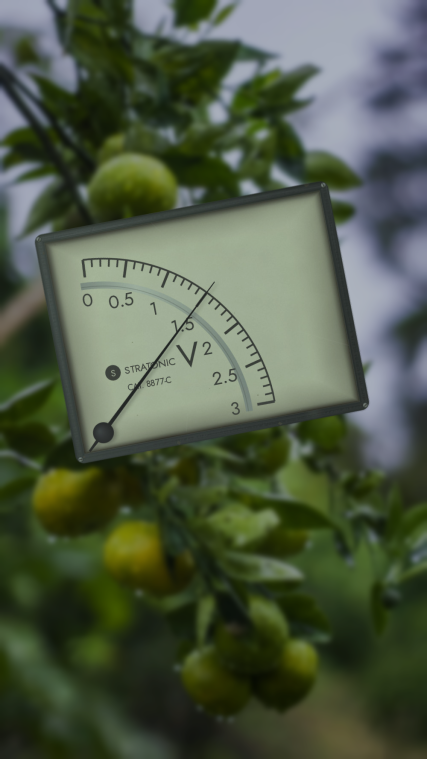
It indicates V 1.5
